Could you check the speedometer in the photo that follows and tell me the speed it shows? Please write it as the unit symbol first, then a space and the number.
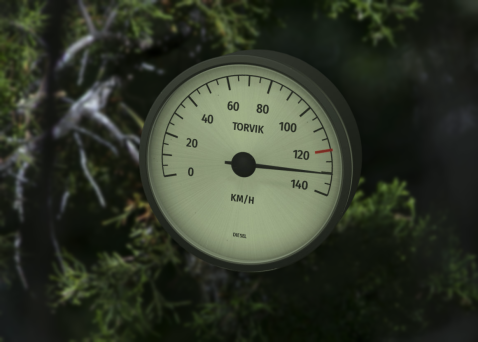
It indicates km/h 130
